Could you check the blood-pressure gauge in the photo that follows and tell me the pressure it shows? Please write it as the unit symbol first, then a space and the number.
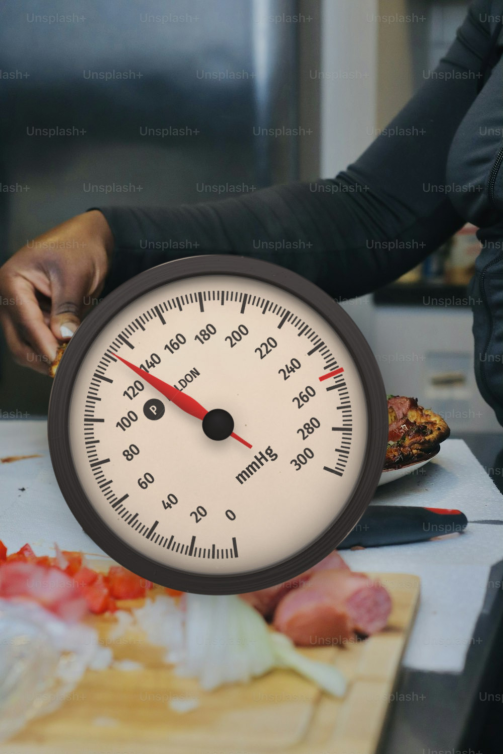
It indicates mmHg 132
